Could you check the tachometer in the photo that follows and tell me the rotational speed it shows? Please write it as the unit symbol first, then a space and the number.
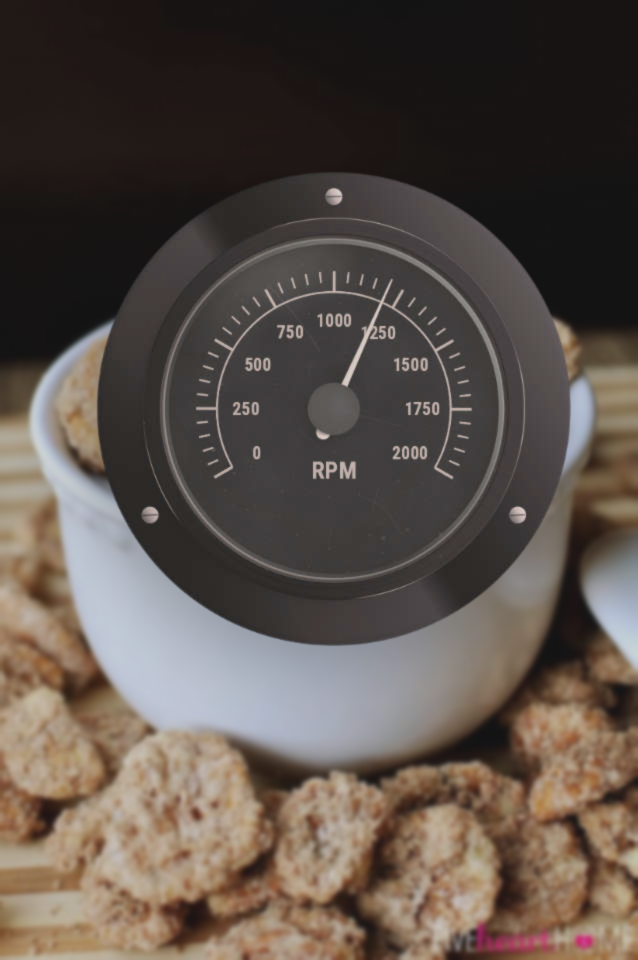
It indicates rpm 1200
